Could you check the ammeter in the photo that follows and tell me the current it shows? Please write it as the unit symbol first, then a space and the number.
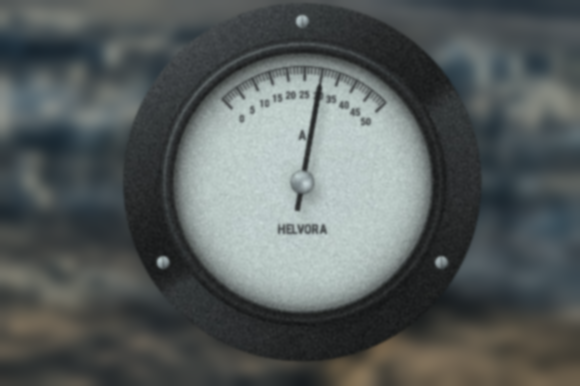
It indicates A 30
